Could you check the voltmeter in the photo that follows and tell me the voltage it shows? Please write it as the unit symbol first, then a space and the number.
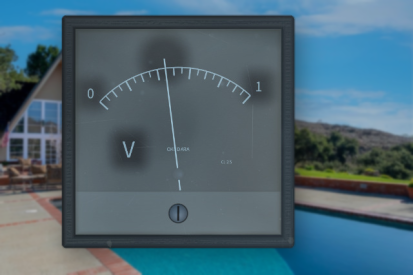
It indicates V 0.45
